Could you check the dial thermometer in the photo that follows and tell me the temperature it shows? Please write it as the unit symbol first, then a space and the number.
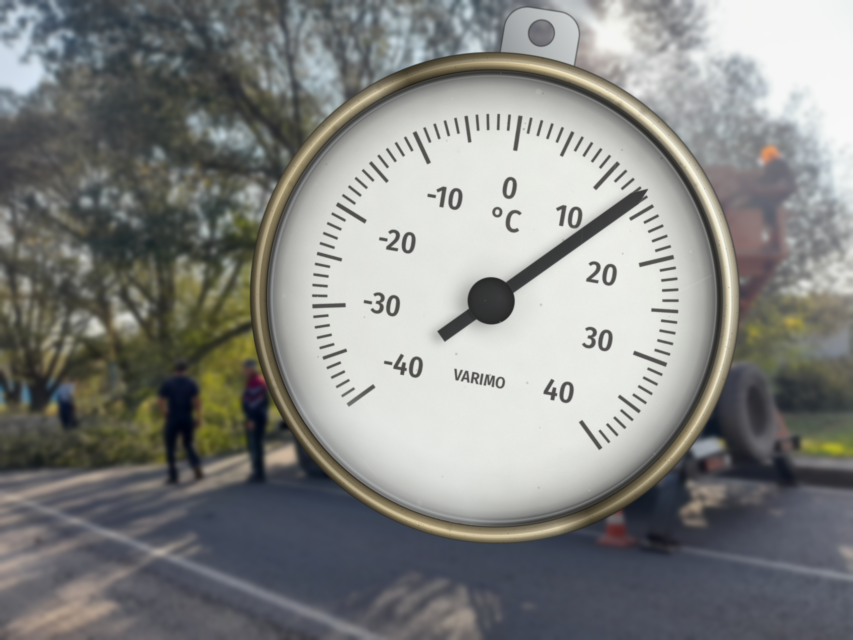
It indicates °C 13.5
